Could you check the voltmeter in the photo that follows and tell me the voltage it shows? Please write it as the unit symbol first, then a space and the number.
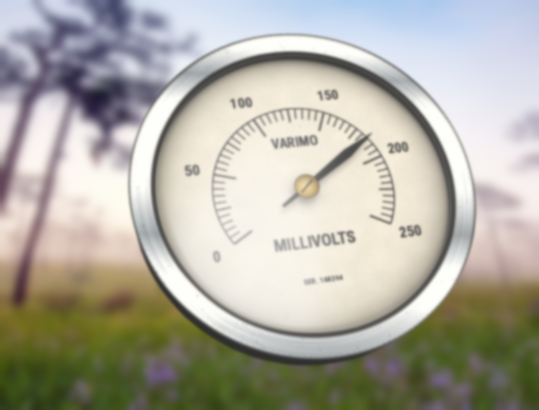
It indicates mV 185
